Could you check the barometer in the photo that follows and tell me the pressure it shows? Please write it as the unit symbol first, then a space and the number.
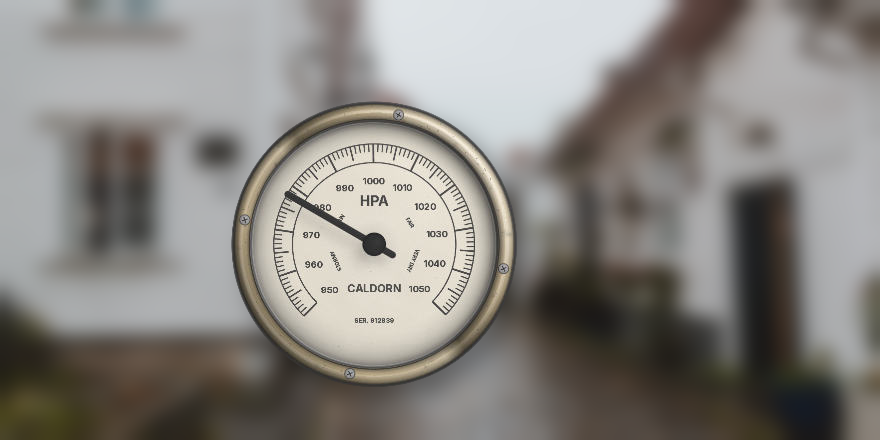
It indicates hPa 978
